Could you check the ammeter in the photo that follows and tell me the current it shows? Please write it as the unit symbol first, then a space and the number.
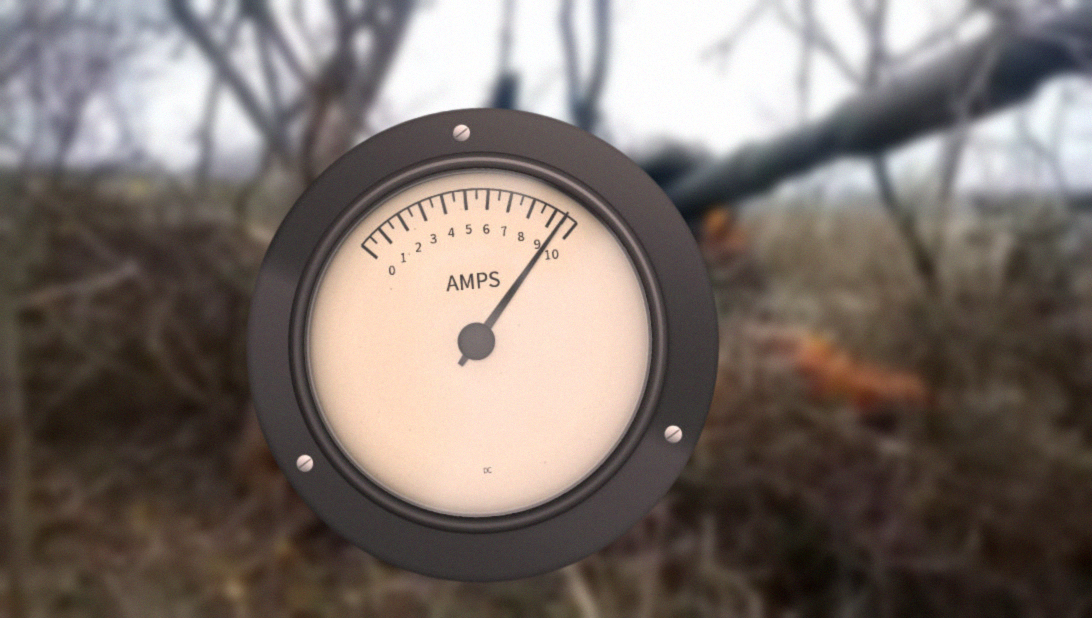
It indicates A 9.5
